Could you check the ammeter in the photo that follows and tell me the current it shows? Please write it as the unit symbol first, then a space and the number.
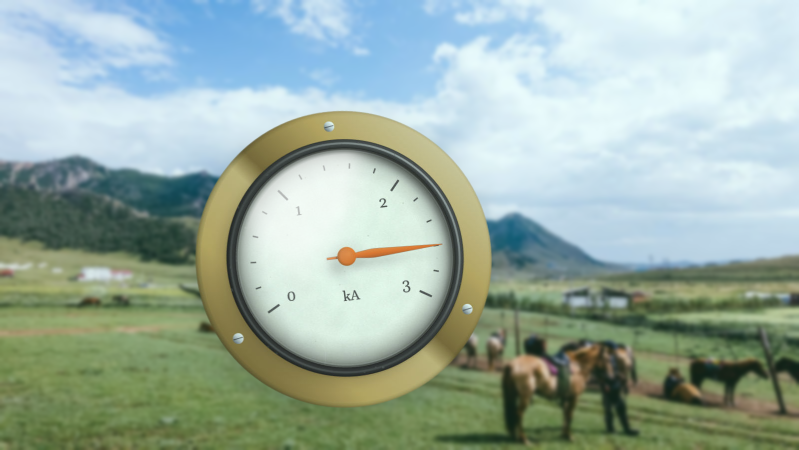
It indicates kA 2.6
